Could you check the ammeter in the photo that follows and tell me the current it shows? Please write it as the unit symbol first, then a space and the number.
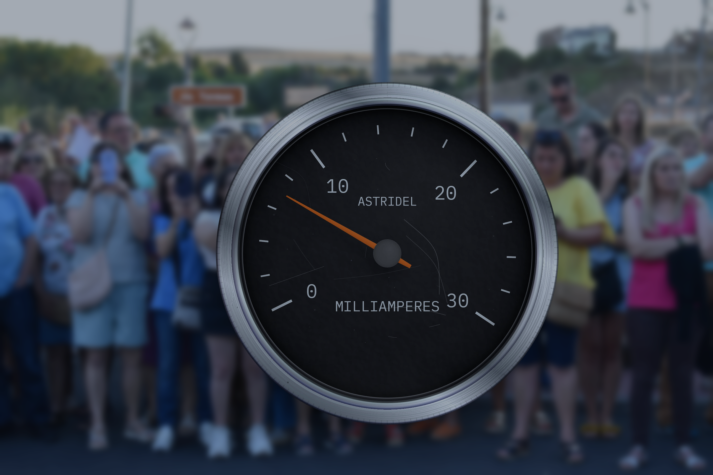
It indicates mA 7
